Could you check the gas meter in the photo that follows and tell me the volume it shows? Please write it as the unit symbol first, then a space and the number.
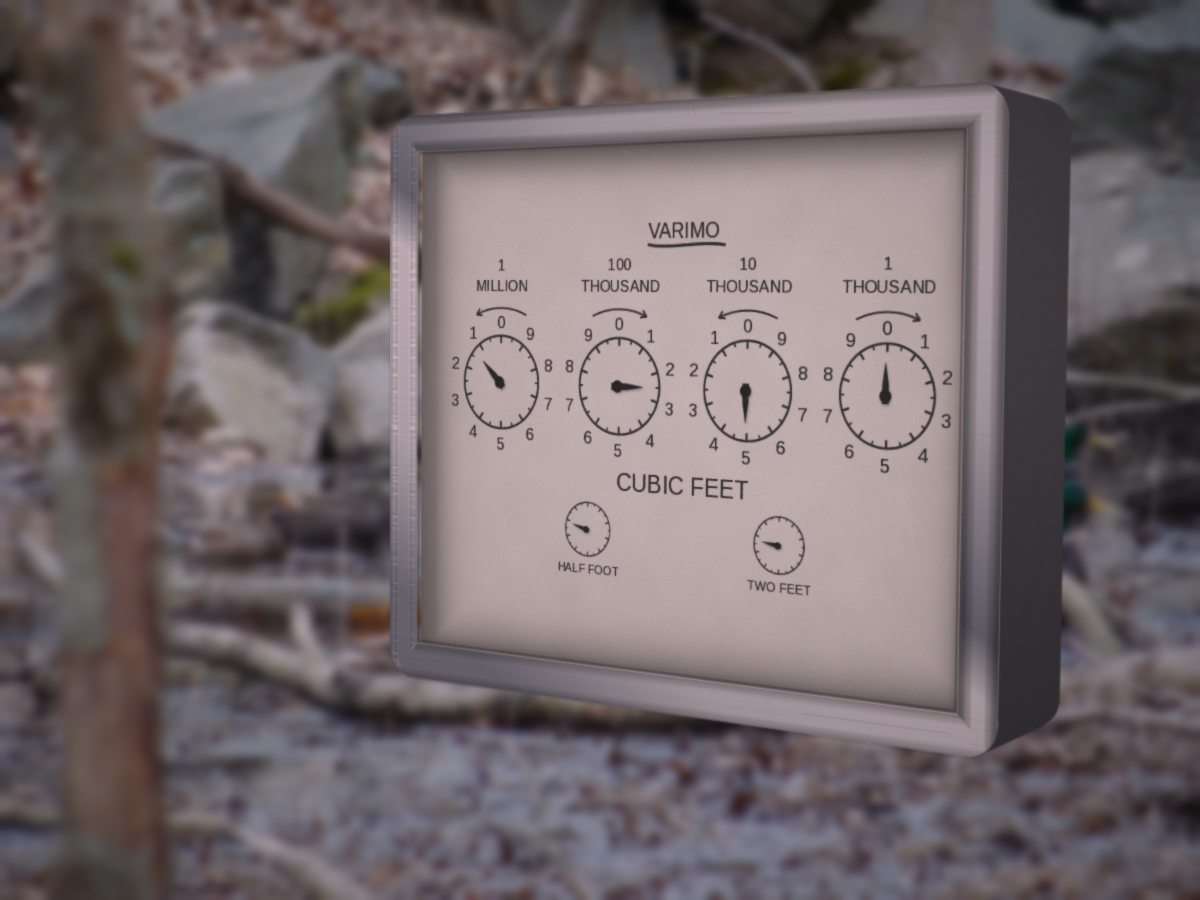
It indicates ft³ 125000
